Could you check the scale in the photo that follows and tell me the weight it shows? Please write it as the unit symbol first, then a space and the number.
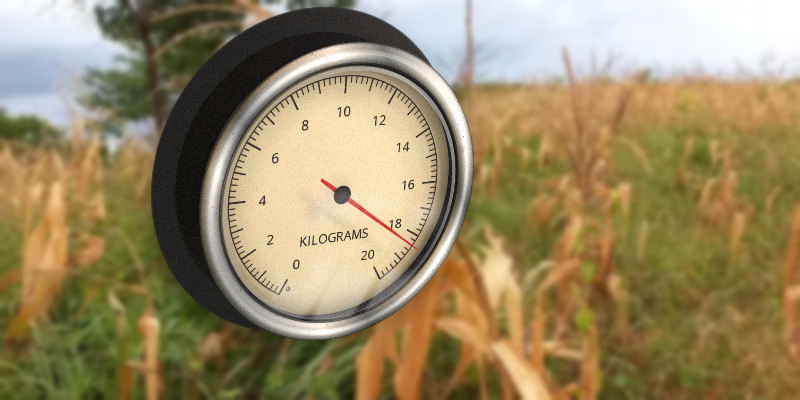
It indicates kg 18.4
